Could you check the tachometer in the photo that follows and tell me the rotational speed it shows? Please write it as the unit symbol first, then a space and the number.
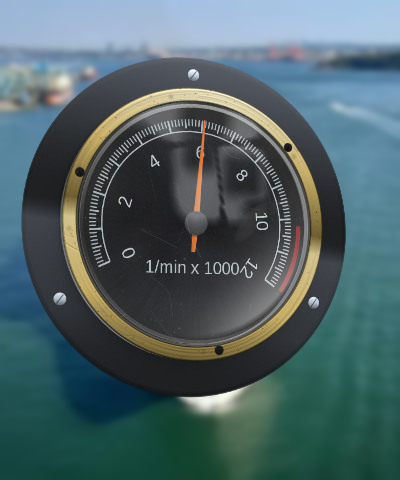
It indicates rpm 6000
